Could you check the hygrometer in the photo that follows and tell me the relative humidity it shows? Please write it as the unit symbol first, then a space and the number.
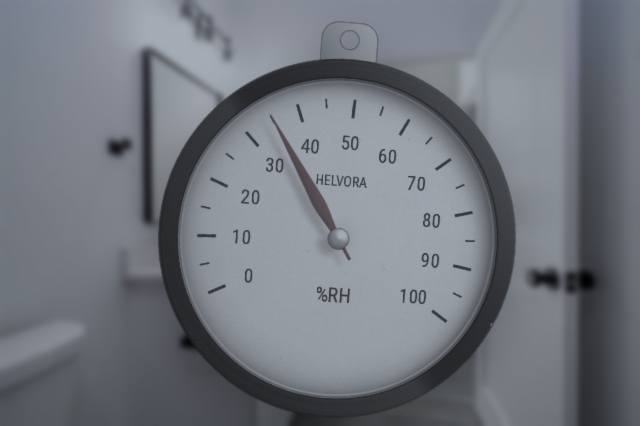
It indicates % 35
